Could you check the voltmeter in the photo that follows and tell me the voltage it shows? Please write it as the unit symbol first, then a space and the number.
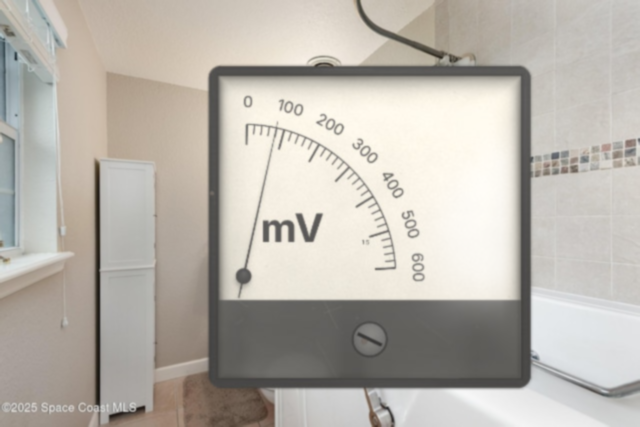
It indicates mV 80
